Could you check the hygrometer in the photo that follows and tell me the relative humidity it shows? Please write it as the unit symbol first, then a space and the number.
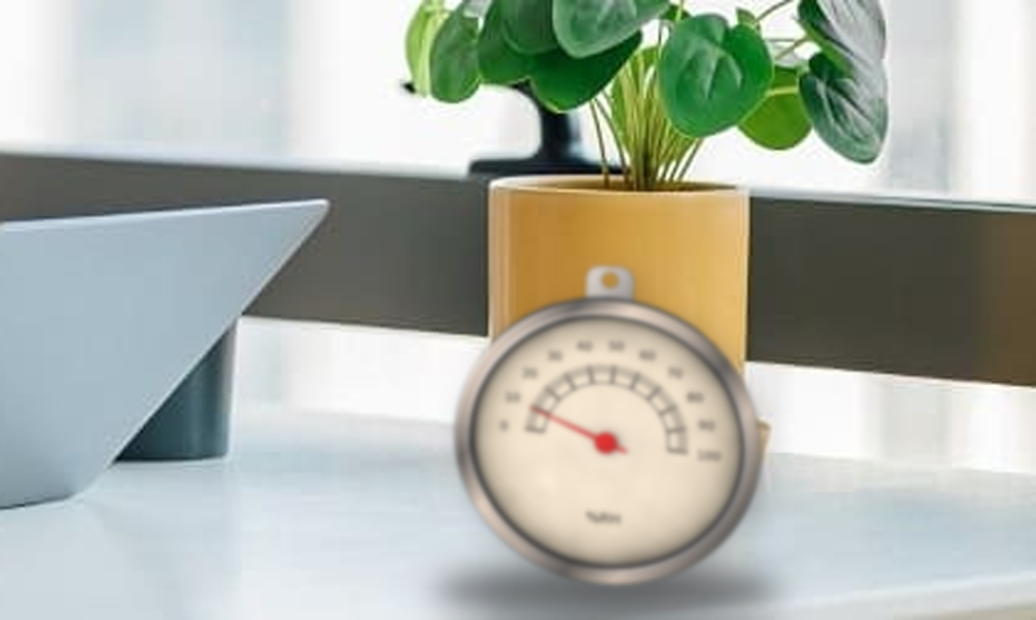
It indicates % 10
